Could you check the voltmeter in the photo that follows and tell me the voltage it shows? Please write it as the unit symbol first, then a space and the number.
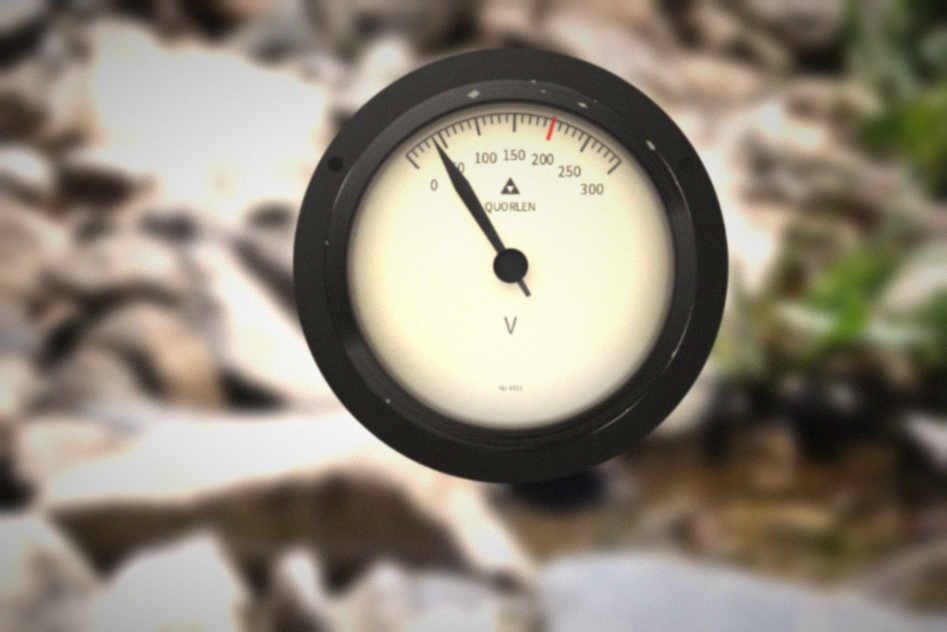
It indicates V 40
